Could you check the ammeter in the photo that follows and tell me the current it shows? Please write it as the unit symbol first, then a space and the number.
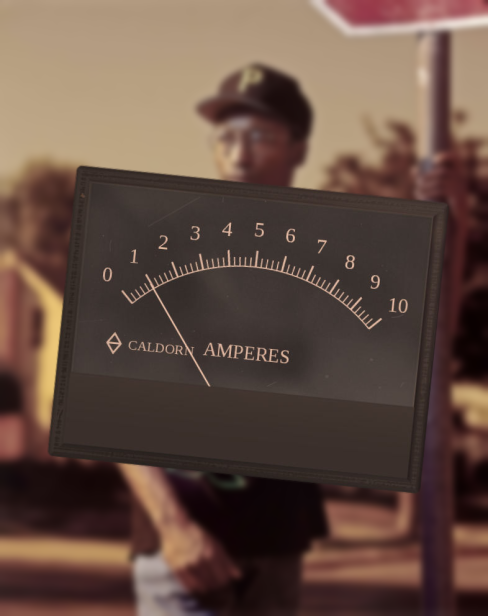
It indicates A 1
